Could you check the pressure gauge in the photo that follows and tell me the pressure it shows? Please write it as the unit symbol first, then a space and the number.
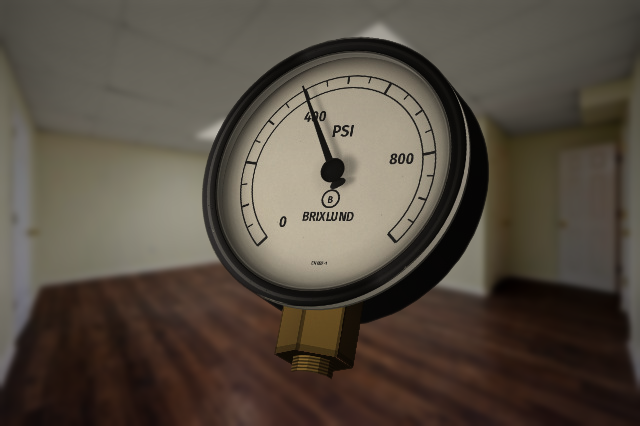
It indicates psi 400
